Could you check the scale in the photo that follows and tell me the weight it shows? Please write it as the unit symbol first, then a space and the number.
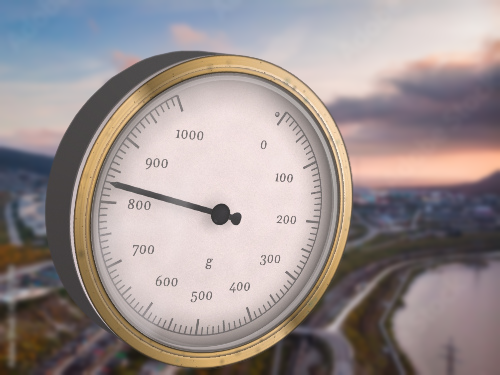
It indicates g 830
